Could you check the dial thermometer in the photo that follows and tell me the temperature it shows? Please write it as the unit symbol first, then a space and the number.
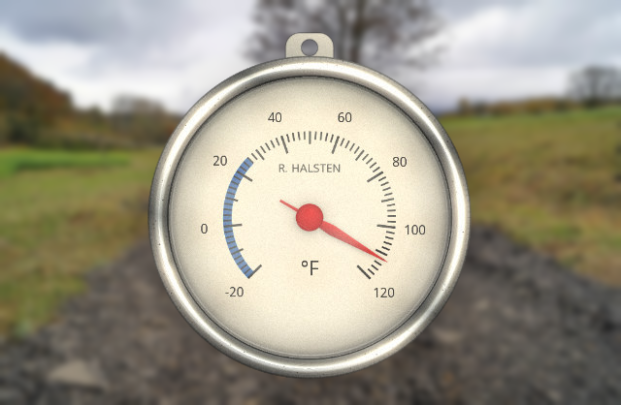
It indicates °F 112
